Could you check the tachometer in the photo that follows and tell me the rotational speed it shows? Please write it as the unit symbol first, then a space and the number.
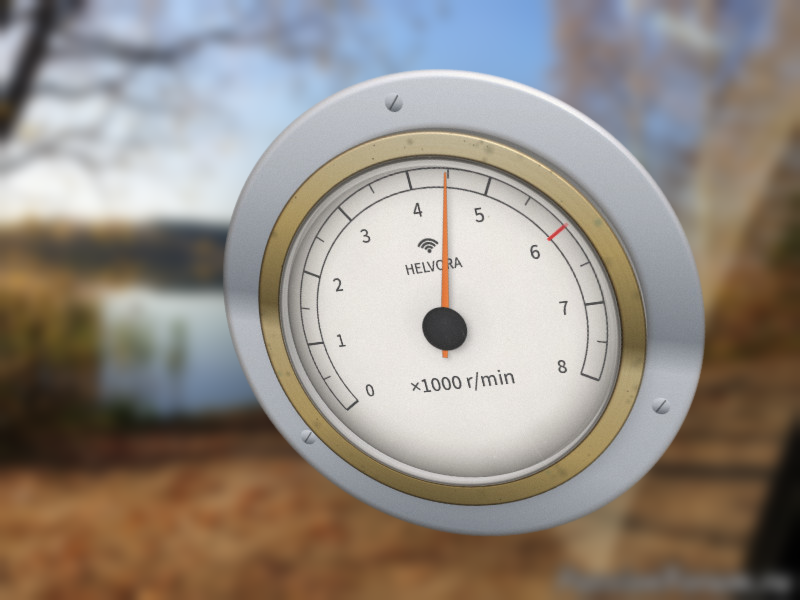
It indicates rpm 4500
